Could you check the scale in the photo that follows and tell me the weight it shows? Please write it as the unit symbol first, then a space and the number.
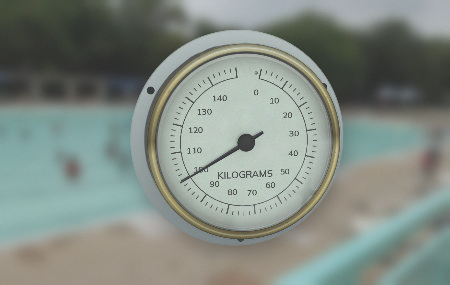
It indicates kg 100
